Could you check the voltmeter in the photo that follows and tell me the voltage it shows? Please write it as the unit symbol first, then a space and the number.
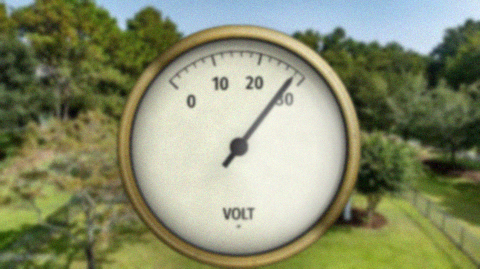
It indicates V 28
